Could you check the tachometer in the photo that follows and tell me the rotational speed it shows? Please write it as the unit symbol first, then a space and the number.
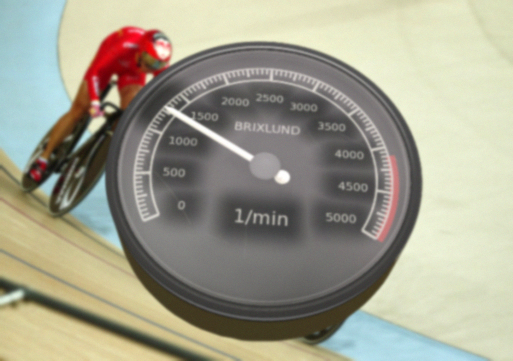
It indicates rpm 1250
